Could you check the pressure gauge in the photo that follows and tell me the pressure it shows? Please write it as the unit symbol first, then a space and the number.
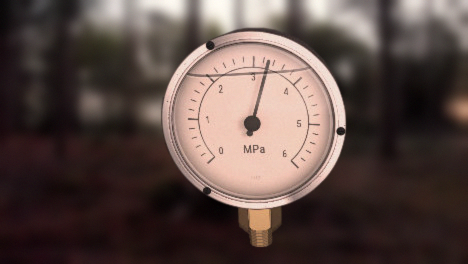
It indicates MPa 3.3
